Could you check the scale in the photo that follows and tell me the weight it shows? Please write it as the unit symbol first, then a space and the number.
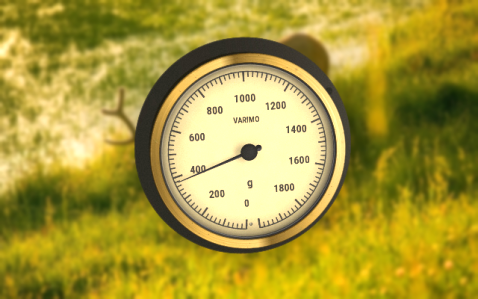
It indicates g 380
